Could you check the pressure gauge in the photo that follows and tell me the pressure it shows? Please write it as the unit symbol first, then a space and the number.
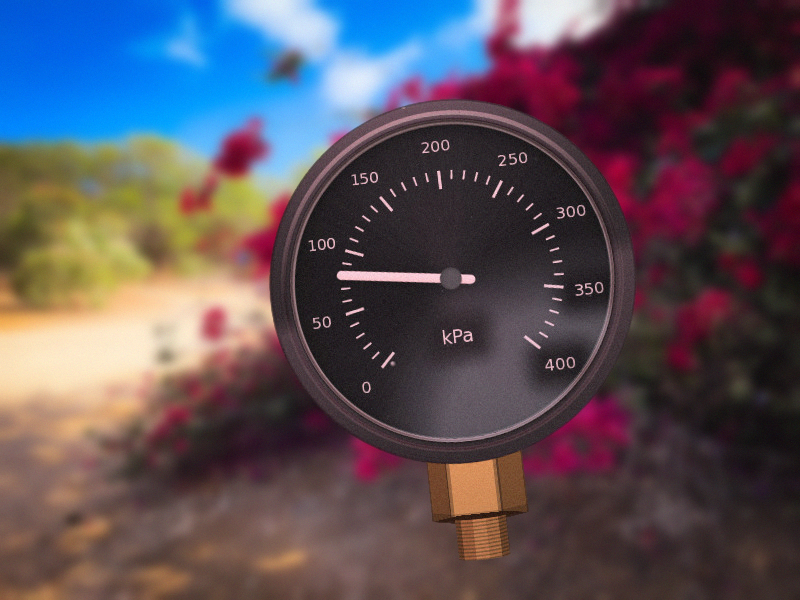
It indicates kPa 80
